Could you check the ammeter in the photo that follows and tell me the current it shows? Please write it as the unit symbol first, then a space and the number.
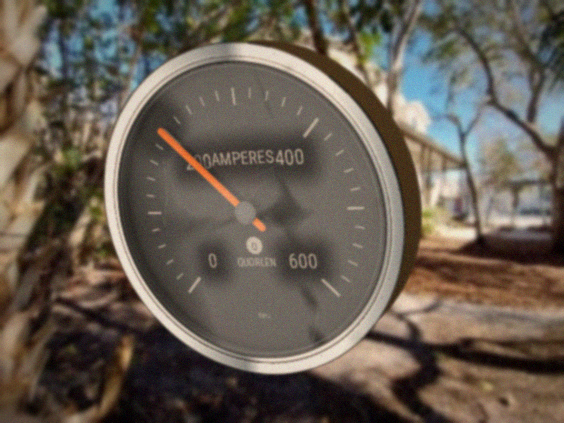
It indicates A 200
